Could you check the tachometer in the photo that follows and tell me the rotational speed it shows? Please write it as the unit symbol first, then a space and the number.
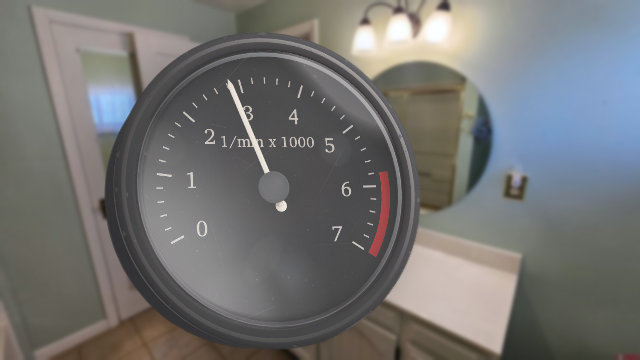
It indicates rpm 2800
